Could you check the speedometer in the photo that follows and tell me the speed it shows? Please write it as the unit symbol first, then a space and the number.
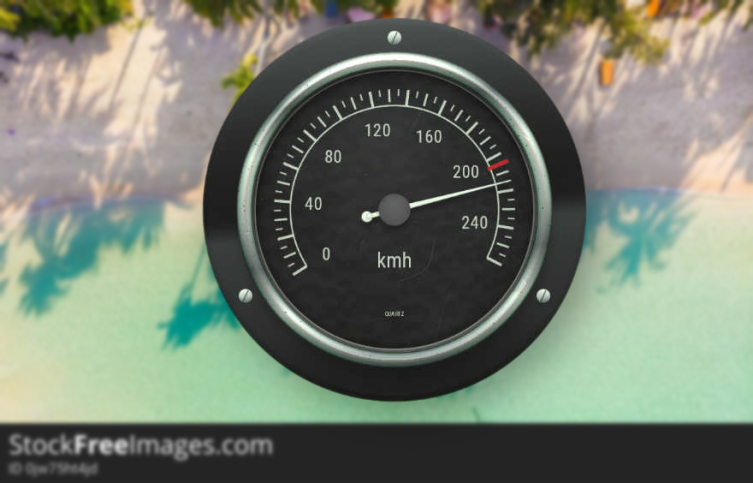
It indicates km/h 215
